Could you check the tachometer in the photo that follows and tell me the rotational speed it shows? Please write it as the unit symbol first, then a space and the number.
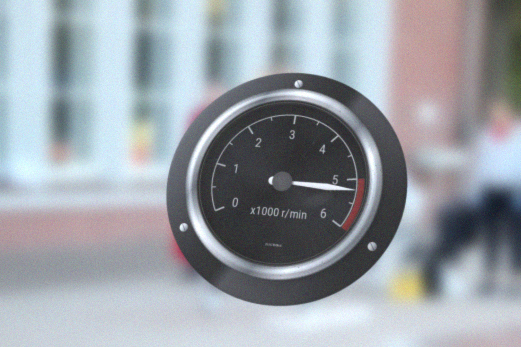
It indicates rpm 5250
